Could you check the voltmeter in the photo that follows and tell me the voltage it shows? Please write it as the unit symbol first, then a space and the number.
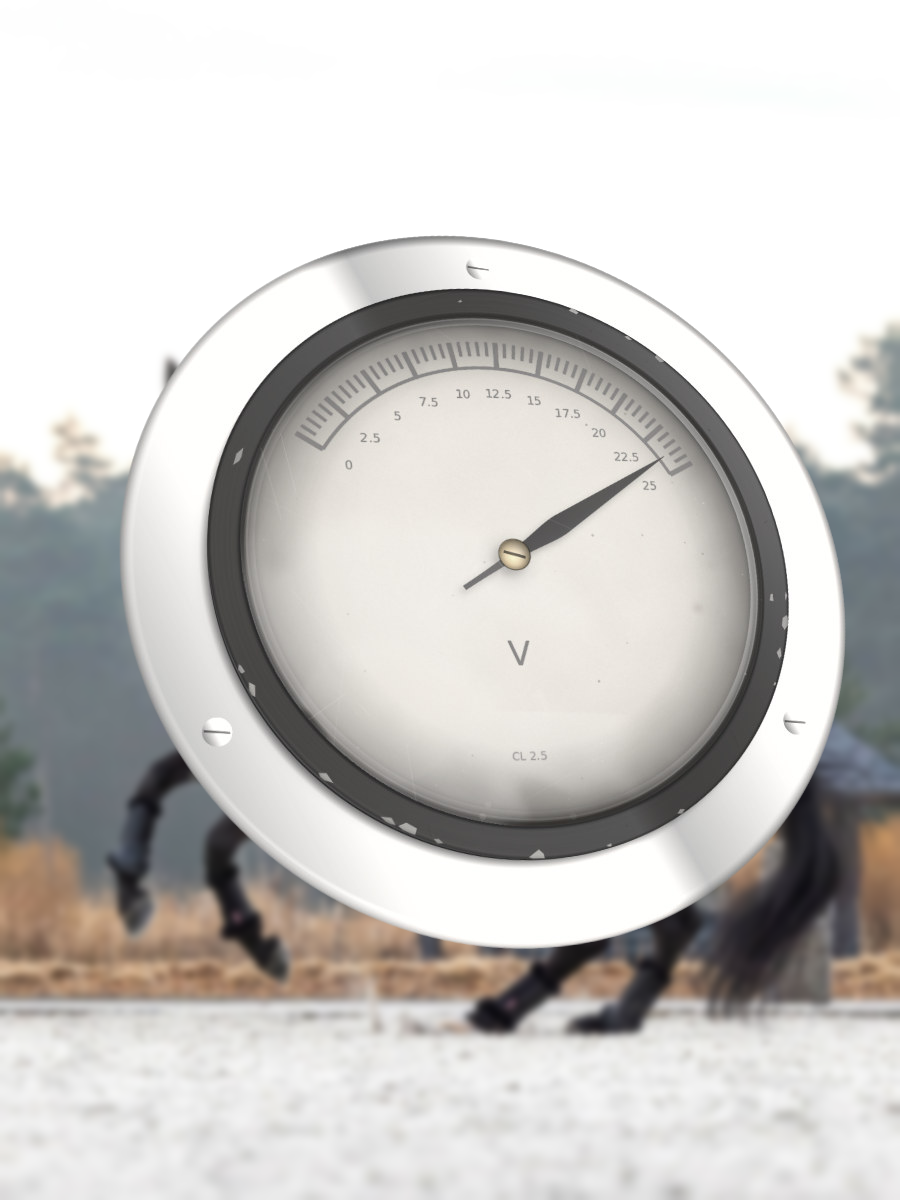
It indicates V 24
